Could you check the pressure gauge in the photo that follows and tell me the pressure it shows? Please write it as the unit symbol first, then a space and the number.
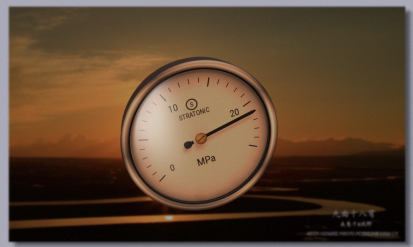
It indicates MPa 21
